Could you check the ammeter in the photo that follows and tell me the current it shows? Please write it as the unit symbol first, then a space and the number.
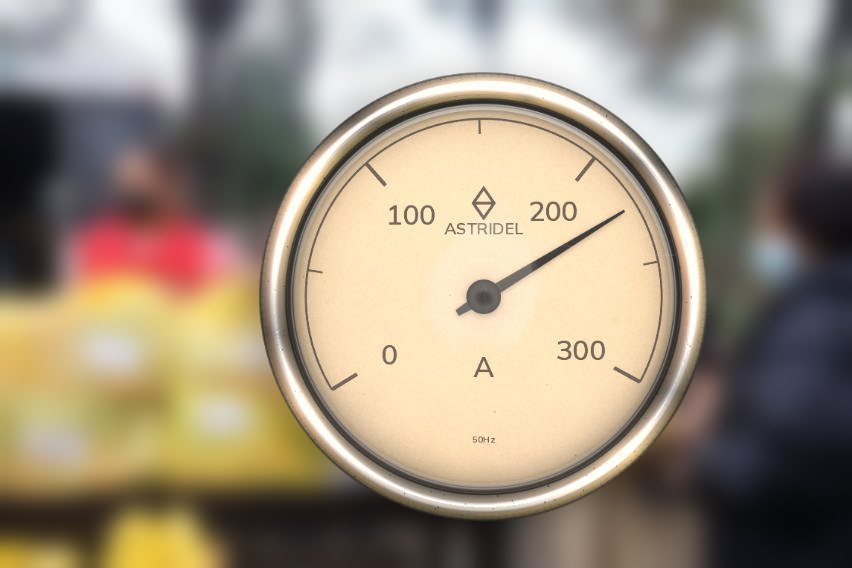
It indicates A 225
